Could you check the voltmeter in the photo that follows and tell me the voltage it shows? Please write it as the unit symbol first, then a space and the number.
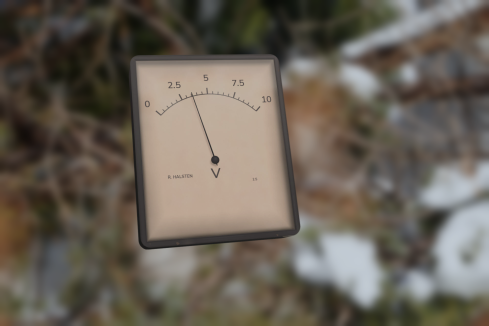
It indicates V 3.5
